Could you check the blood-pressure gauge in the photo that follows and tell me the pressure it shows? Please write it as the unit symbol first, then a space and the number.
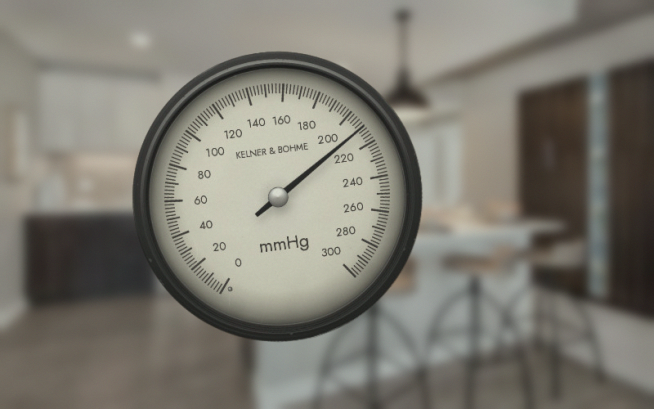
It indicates mmHg 210
